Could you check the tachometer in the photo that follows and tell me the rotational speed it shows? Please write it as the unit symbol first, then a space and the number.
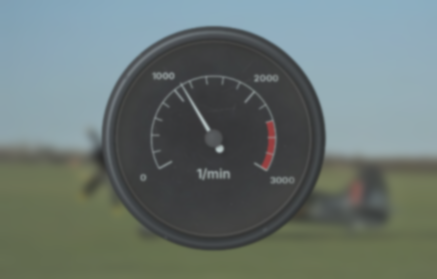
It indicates rpm 1100
